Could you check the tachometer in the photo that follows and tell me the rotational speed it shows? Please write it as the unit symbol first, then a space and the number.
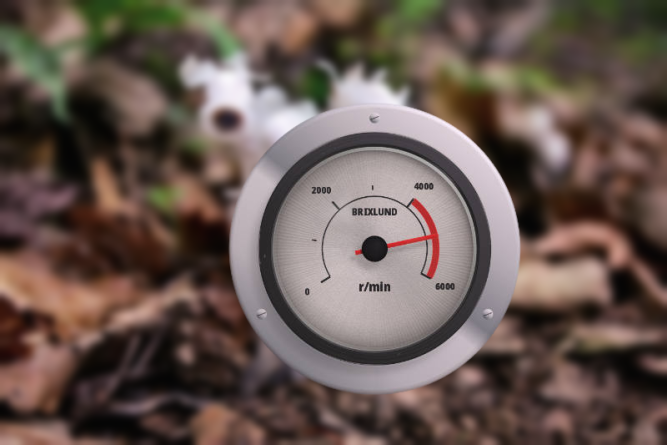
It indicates rpm 5000
